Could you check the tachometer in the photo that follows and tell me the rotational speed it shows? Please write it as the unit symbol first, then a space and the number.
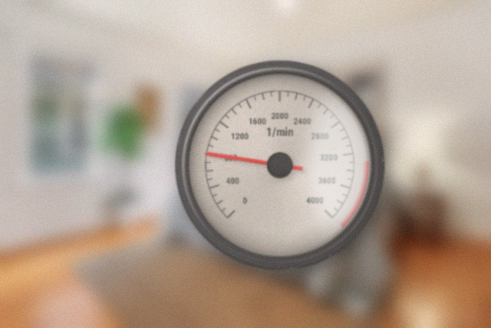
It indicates rpm 800
